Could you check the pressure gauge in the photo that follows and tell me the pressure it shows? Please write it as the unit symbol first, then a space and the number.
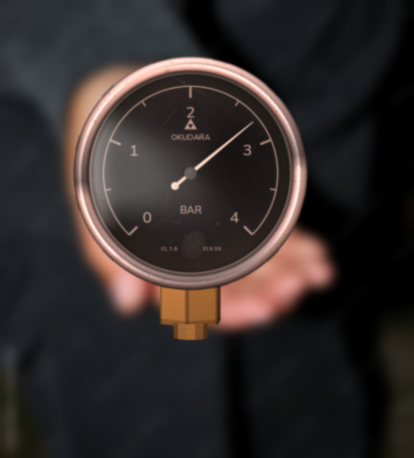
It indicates bar 2.75
